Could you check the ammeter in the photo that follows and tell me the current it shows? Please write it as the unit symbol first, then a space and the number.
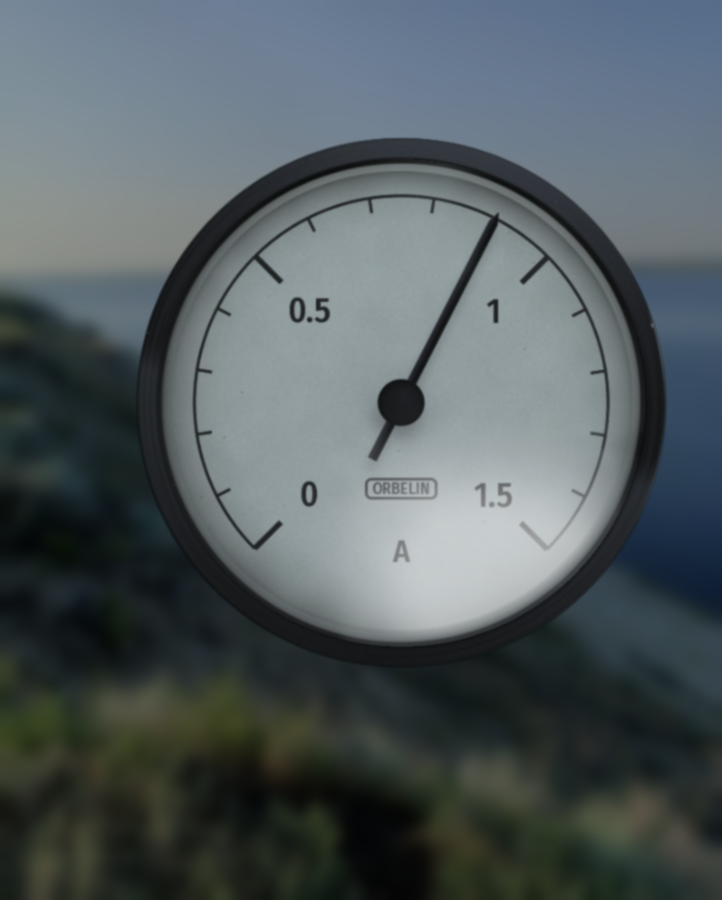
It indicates A 0.9
